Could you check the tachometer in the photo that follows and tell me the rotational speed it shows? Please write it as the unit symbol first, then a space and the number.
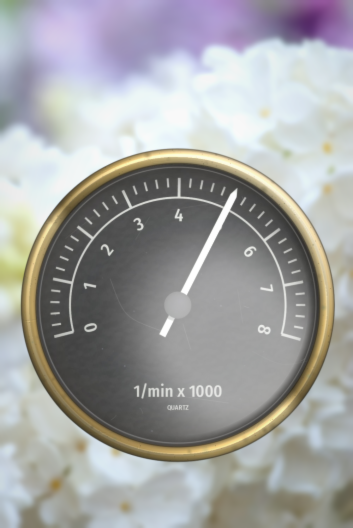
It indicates rpm 5000
